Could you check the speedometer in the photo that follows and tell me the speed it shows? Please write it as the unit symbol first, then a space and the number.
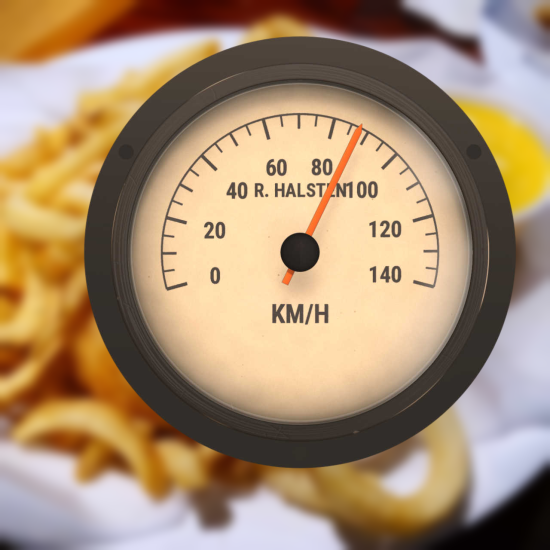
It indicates km/h 87.5
